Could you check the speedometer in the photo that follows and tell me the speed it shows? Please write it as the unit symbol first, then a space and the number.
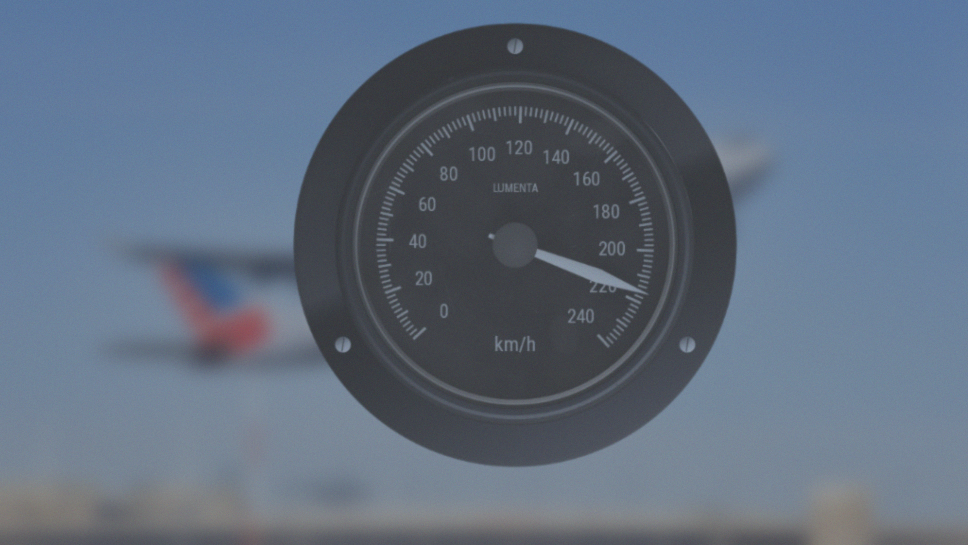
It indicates km/h 216
